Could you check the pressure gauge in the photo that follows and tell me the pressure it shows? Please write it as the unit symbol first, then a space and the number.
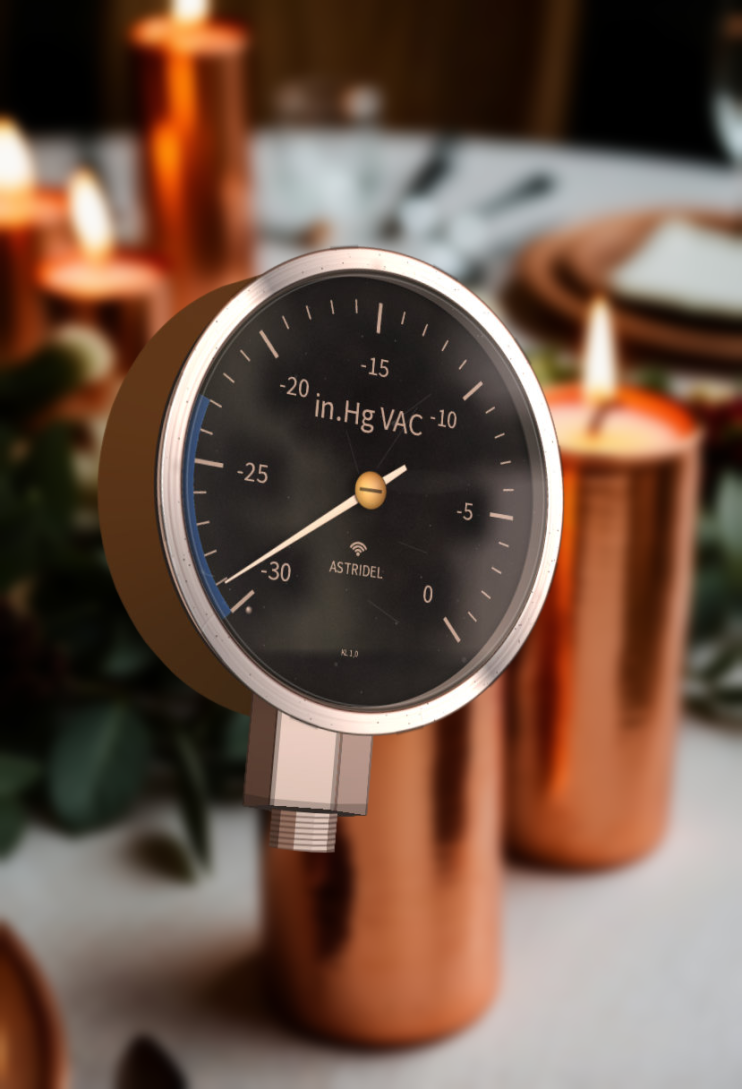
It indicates inHg -29
